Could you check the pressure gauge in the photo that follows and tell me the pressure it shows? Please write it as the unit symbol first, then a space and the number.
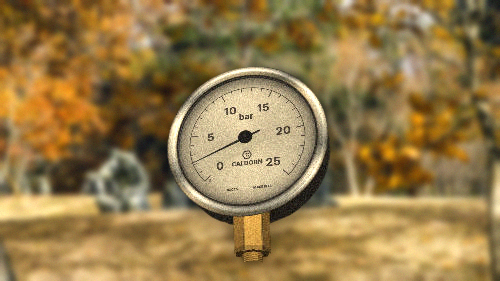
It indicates bar 2
